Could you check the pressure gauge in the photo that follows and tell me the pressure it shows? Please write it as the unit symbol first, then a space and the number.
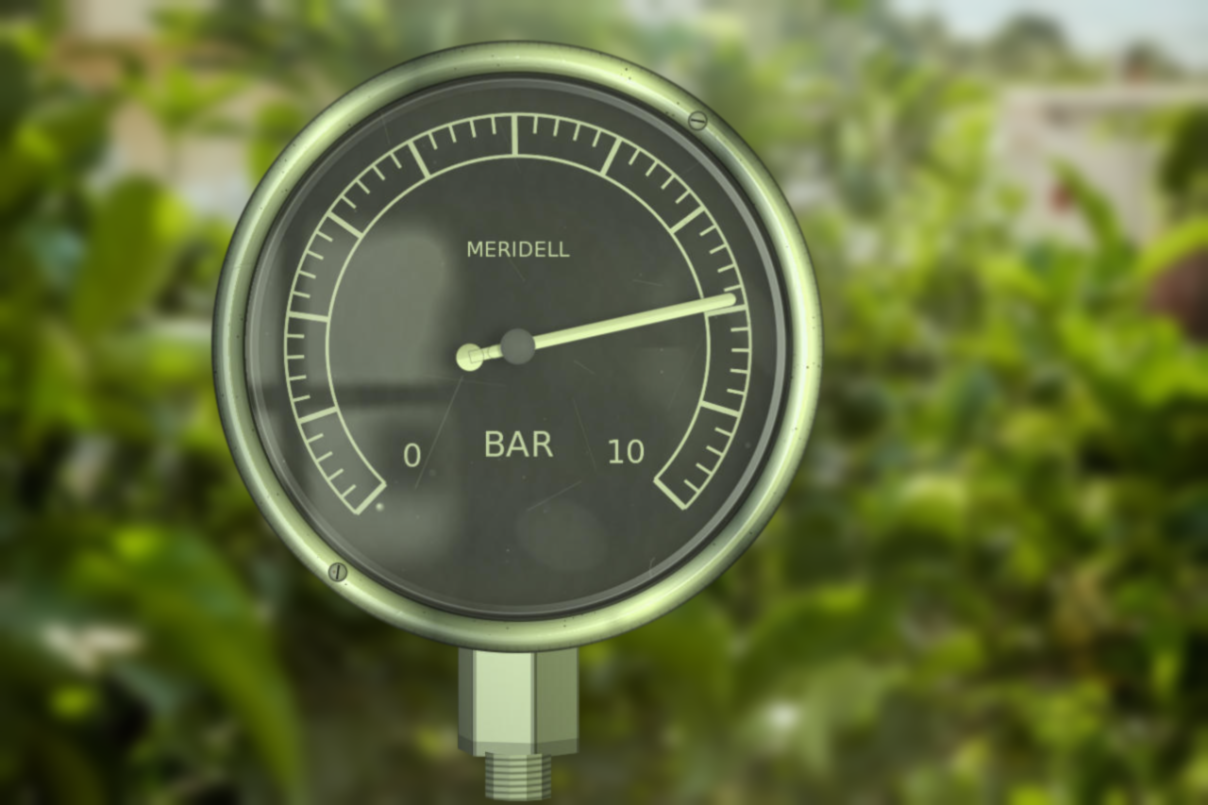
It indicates bar 7.9
